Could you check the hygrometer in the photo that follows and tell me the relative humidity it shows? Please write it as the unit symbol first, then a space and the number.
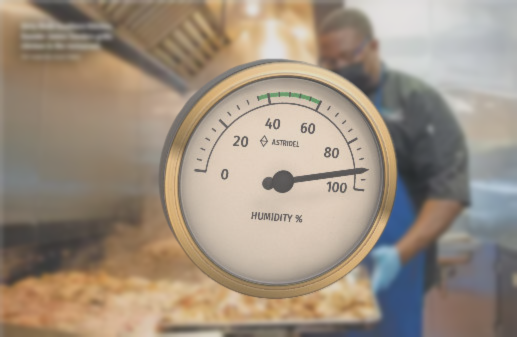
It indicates % 92
